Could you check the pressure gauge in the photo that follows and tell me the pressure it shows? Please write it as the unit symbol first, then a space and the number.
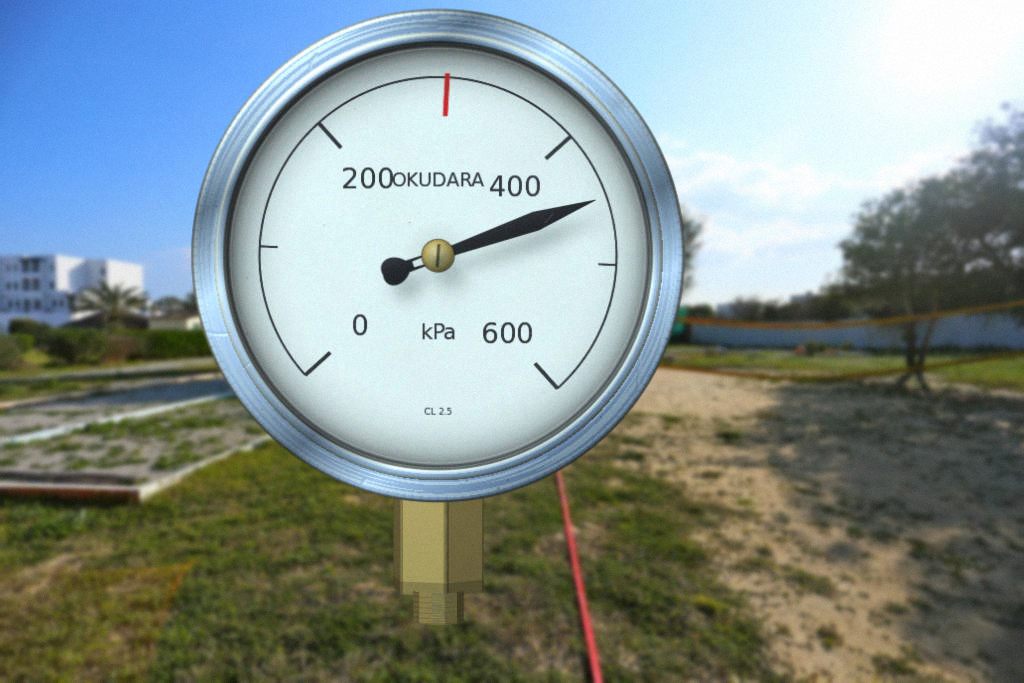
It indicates kPa 450
